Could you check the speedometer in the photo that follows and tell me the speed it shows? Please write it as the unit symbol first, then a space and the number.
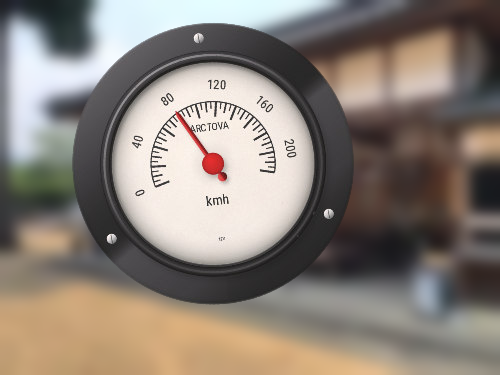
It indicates km/h 80
